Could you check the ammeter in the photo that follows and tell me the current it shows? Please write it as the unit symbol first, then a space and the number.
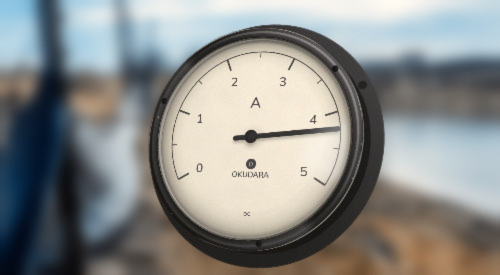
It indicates A 4.25
